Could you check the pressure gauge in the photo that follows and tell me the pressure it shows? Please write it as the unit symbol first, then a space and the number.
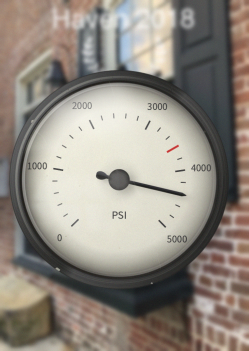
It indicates psi 4400
